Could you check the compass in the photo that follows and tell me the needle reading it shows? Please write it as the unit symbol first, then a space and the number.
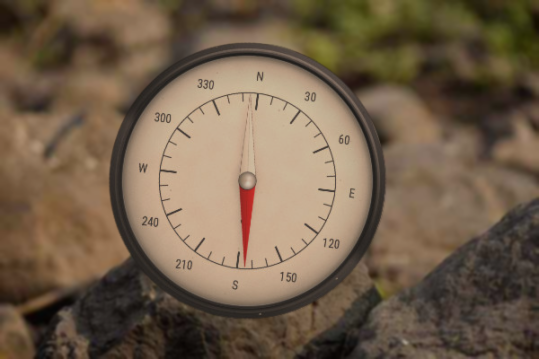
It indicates ° 175
